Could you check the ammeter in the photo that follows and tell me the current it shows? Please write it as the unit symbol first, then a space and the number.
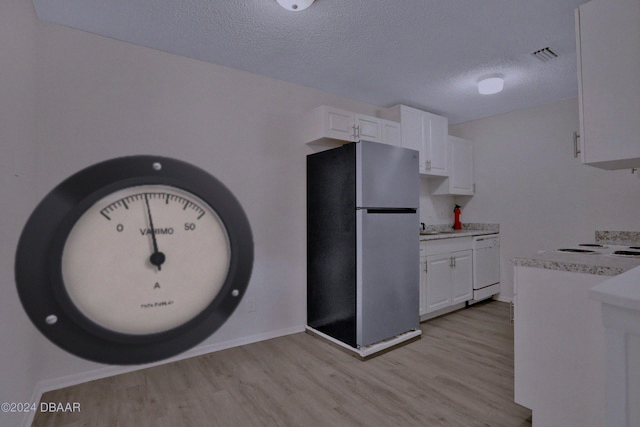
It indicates A 20
